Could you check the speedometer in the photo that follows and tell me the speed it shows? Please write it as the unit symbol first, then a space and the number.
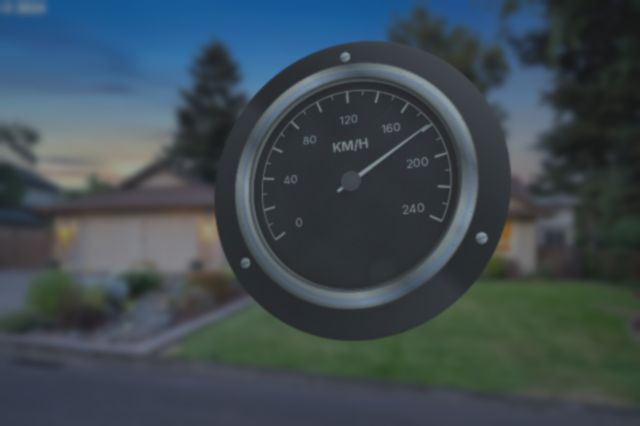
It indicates km/h 180
